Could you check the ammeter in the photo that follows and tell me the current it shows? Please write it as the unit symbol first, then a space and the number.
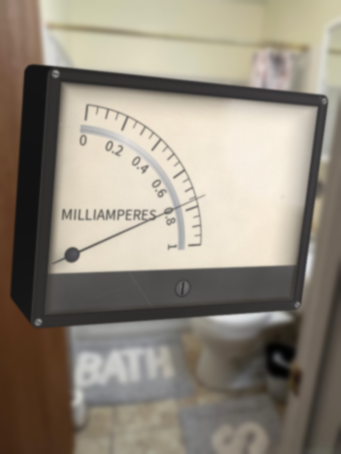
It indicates mA 0.75
